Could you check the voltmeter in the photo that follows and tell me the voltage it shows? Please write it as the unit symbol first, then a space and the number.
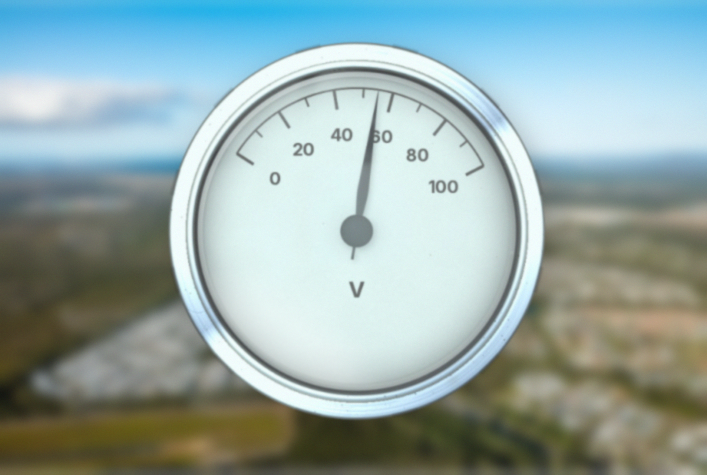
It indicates V 55
